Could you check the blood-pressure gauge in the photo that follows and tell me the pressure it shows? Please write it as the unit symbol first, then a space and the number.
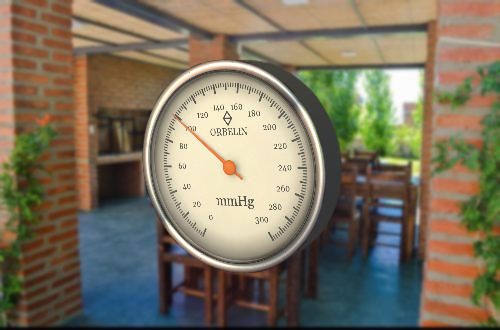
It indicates mmHg 100
